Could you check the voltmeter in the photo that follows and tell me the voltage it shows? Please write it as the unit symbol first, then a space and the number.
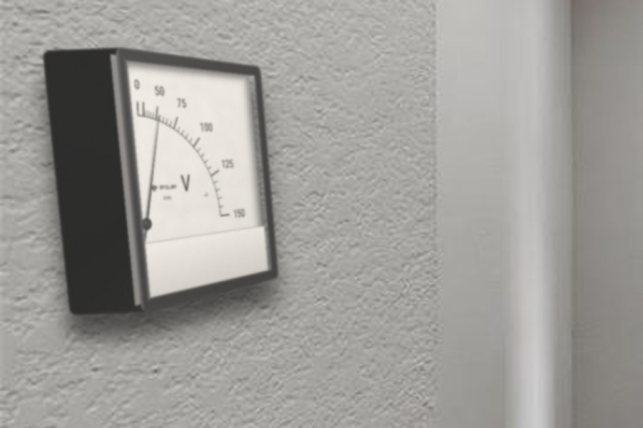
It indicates V 50
